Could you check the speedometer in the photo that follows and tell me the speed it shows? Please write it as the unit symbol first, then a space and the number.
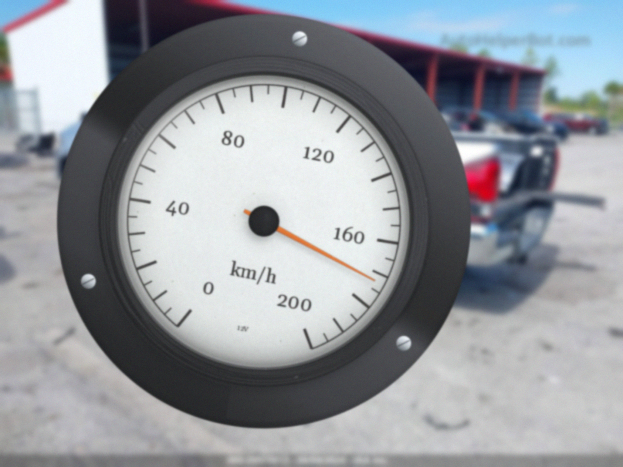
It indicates km/h 172.5
